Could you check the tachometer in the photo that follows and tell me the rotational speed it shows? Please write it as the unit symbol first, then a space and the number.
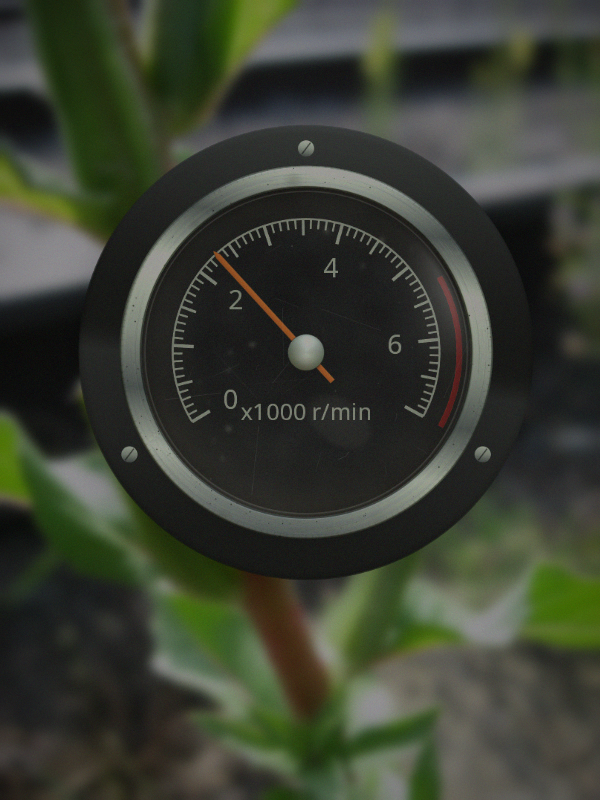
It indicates rpm 2300
